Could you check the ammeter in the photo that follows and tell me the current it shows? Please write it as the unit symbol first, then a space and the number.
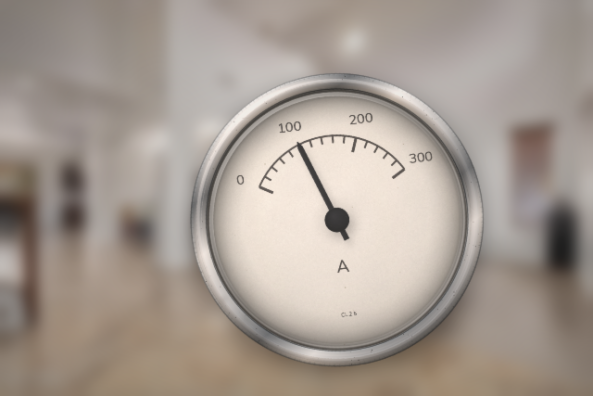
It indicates A 100
